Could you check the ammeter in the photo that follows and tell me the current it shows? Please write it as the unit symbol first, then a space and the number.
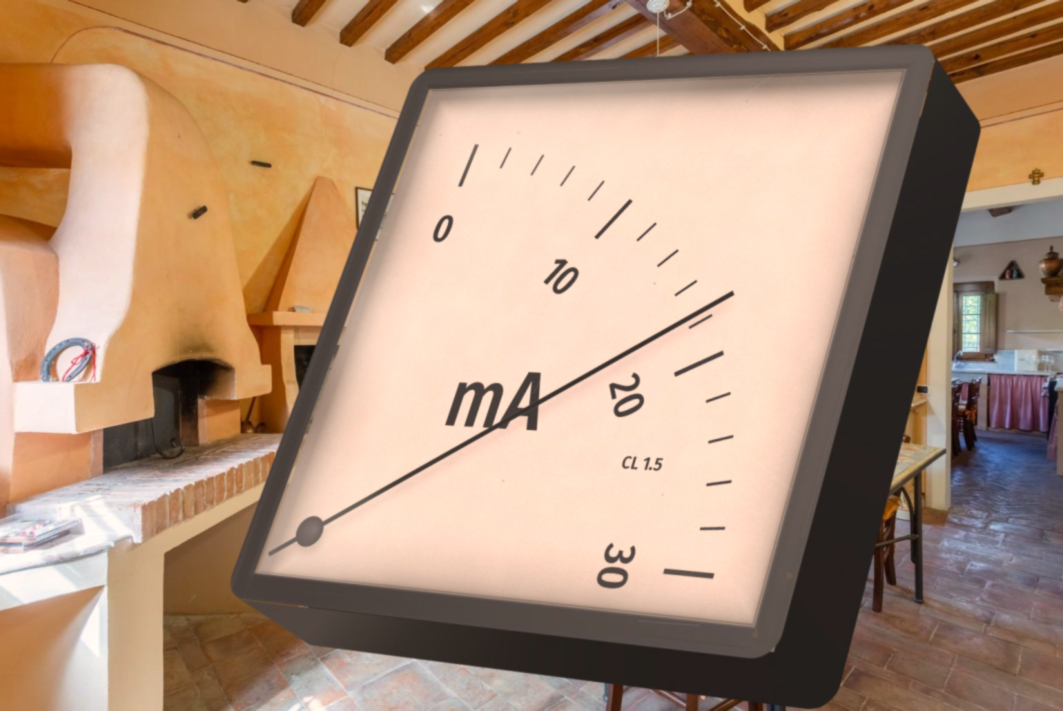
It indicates mA 18
